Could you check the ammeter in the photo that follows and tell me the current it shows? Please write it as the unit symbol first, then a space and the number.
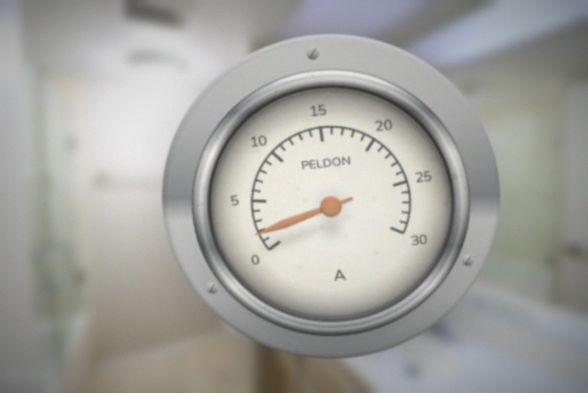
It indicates A 2
